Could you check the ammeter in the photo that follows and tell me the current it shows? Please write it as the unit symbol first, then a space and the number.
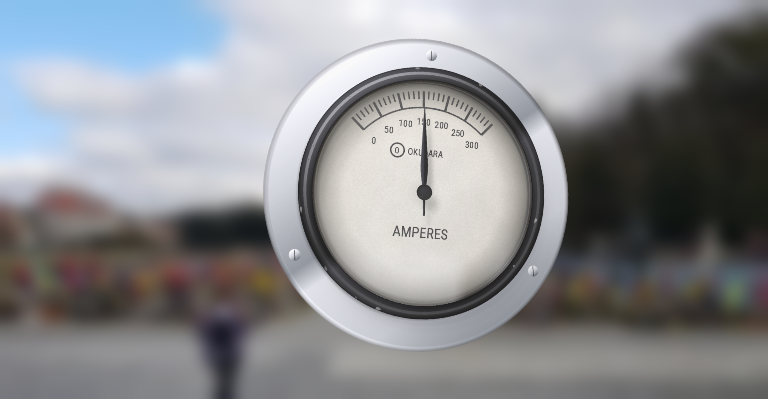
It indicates A 150
